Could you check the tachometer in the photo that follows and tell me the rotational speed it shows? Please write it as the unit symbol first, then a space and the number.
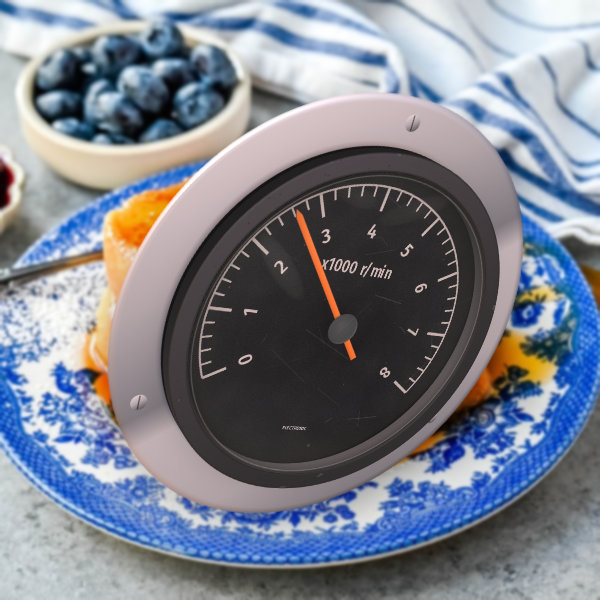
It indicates rpm 2600
